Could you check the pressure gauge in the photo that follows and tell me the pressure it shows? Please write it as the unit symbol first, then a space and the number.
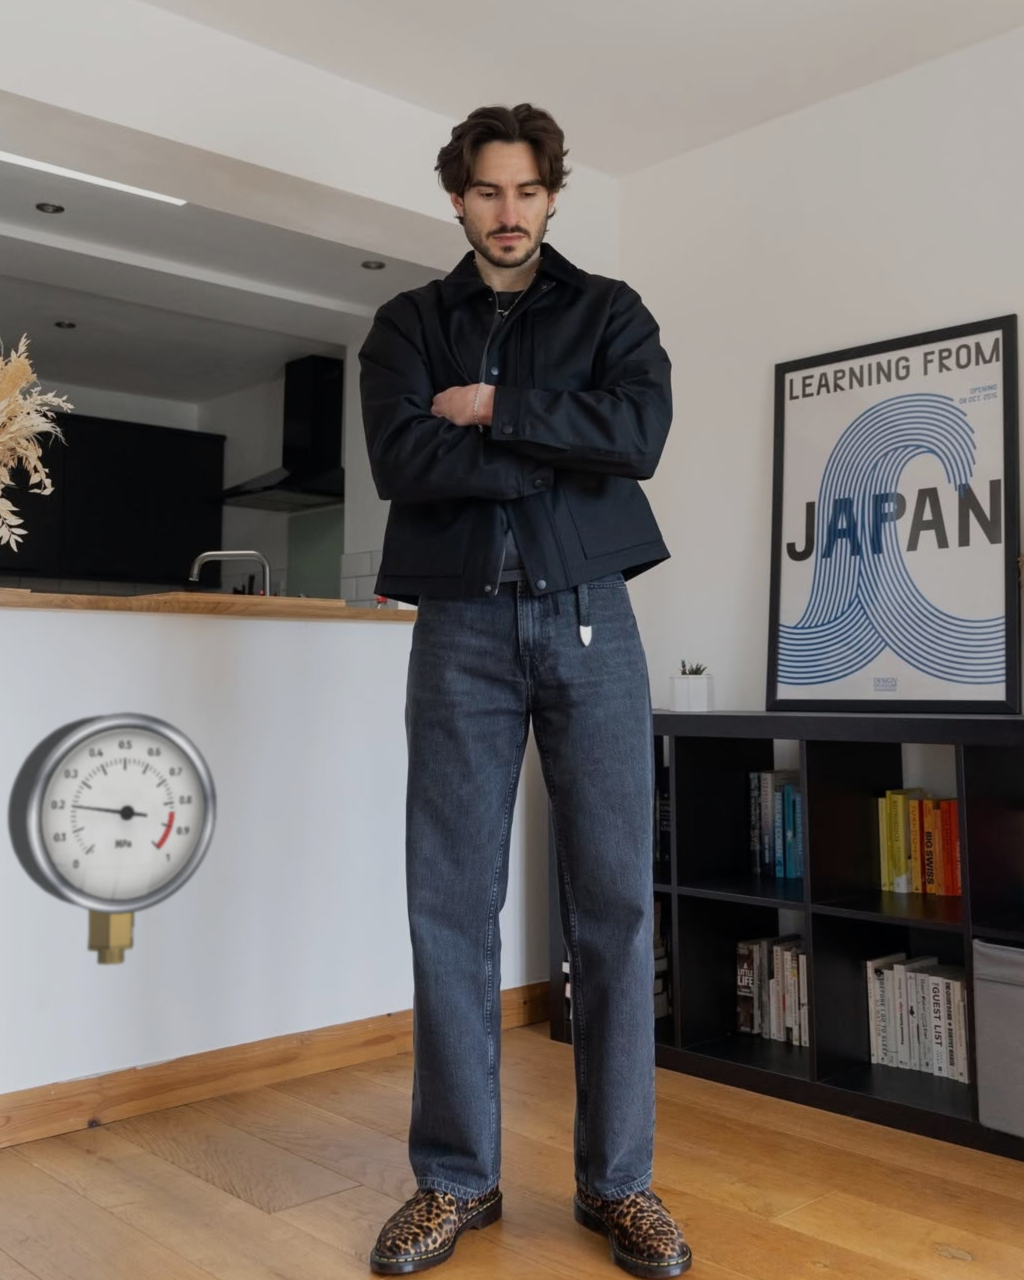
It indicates MPa 0.2
